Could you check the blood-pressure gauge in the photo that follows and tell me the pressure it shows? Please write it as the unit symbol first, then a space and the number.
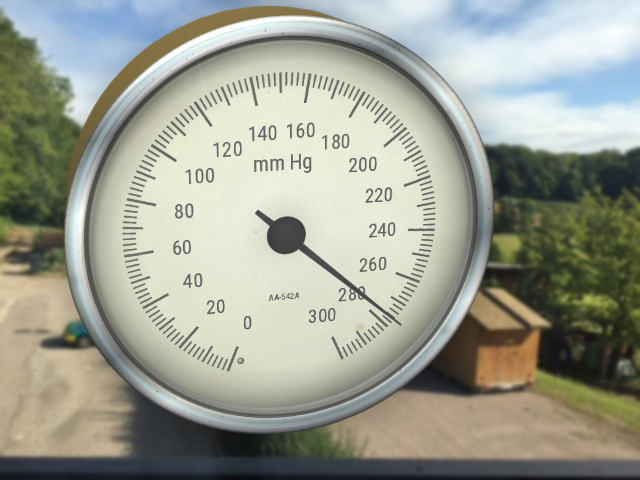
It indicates mmHg 276
